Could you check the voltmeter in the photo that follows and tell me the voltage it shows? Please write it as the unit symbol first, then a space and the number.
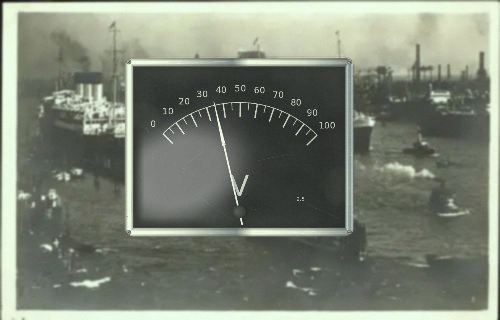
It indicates V 35
